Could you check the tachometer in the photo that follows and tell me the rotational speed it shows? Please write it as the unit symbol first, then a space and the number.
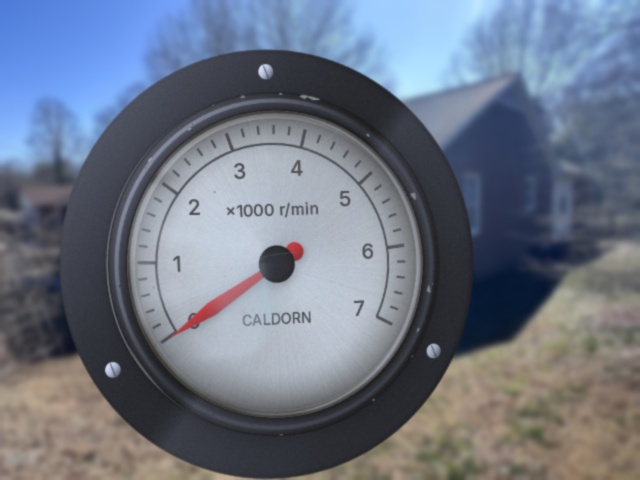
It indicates rpm 0
